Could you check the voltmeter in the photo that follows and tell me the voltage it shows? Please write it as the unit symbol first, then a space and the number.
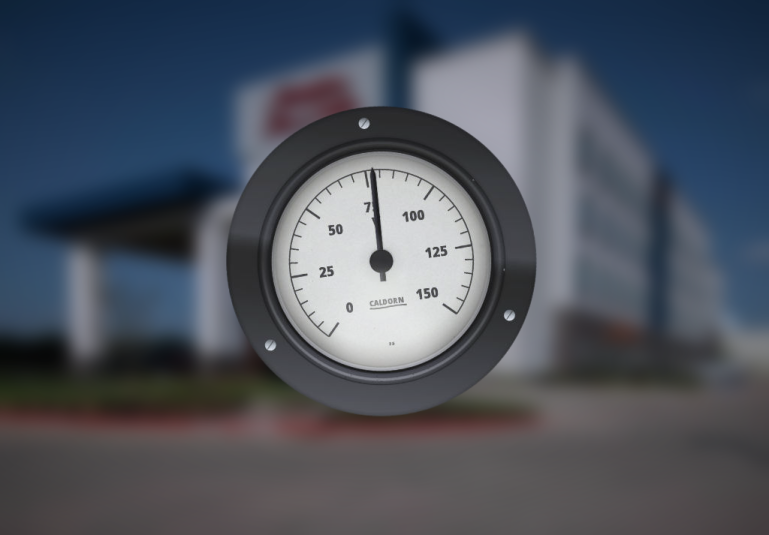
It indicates V 77.5
